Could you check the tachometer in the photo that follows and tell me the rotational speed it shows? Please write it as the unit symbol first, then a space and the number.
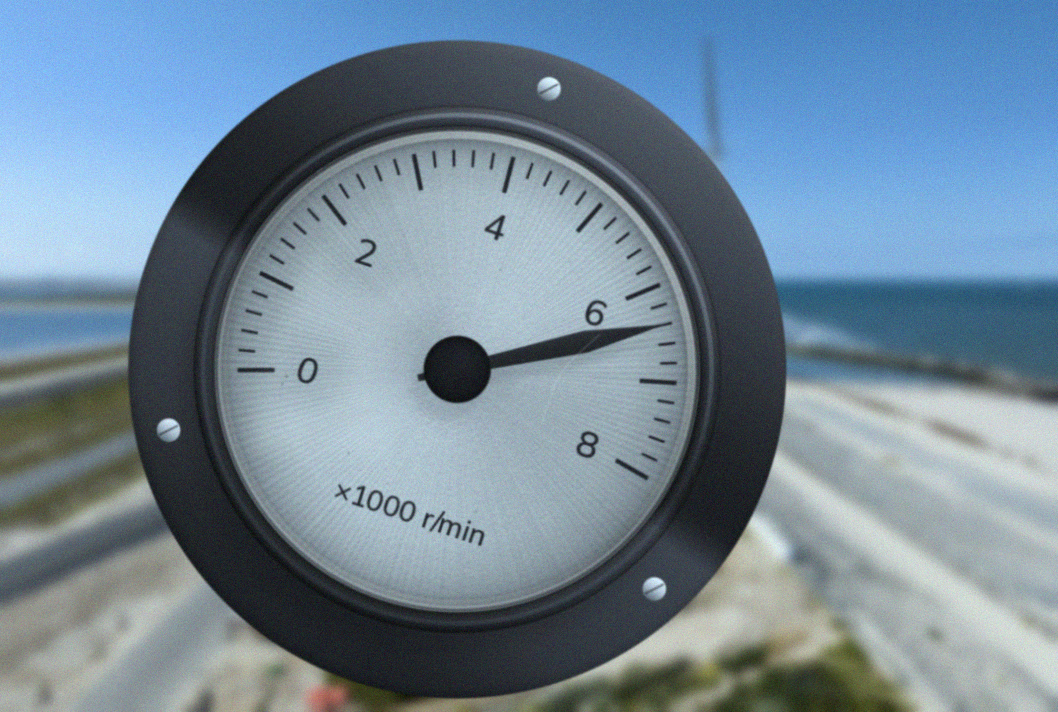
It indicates rpm 6400
